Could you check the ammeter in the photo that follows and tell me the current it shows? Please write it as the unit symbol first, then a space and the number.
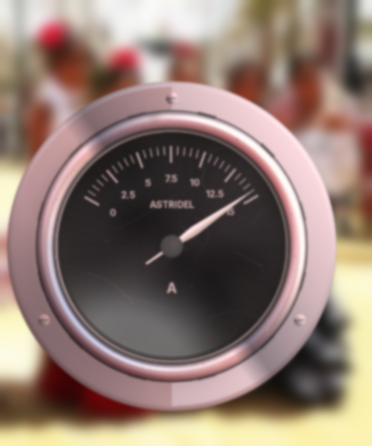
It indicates A 14.5
